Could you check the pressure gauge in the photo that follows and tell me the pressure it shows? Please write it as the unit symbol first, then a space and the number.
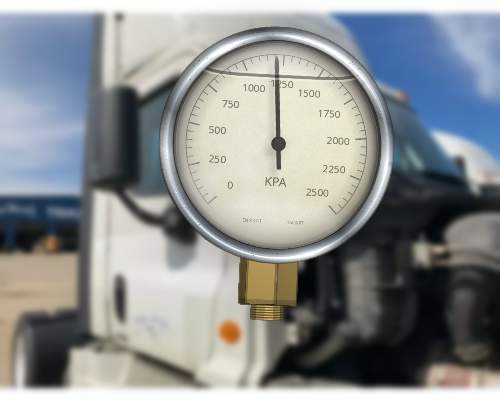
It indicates kPa 1200
